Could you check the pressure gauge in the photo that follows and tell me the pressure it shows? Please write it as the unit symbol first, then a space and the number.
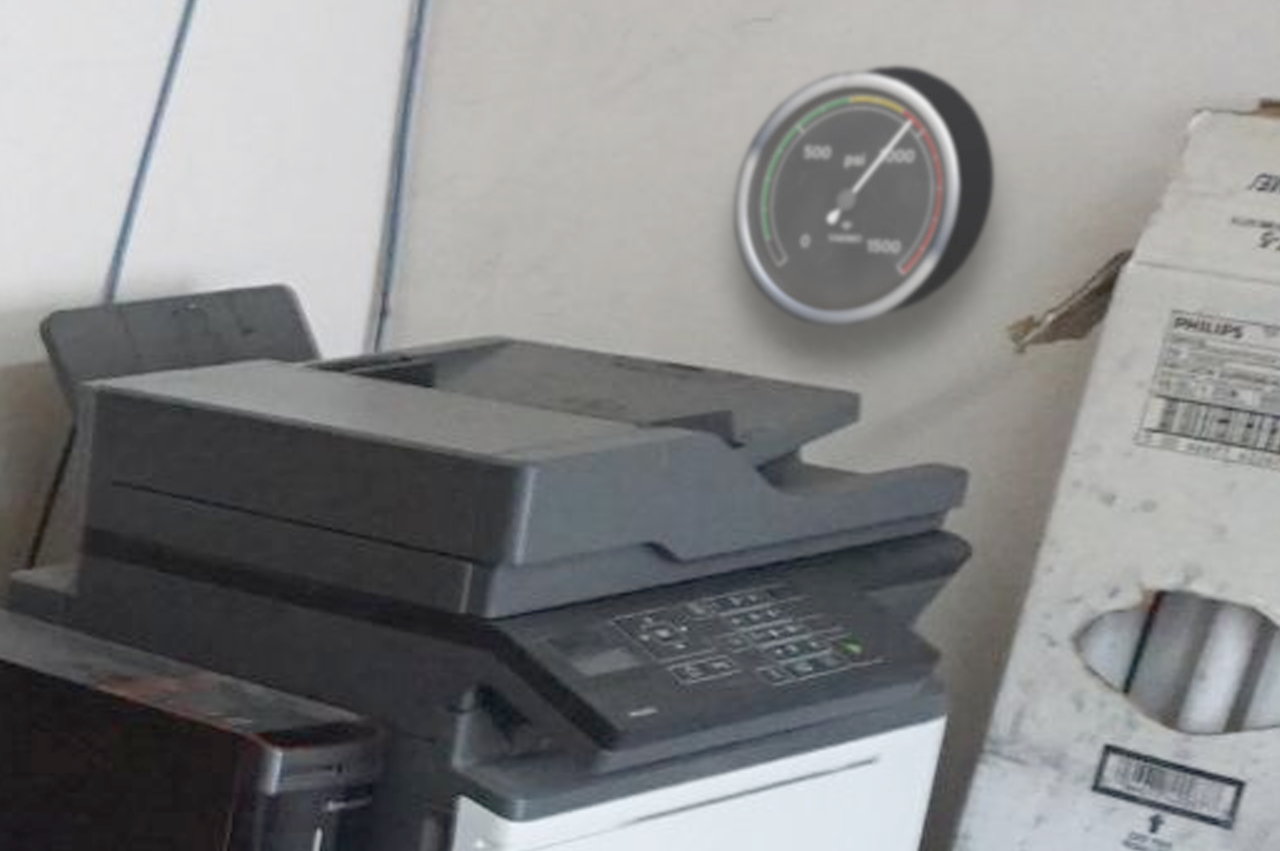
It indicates psi 950
